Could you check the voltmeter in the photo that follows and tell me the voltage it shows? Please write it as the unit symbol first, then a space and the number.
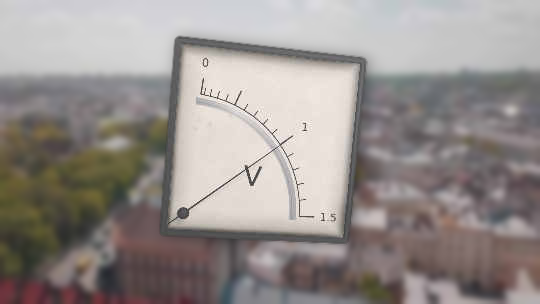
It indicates V 1
